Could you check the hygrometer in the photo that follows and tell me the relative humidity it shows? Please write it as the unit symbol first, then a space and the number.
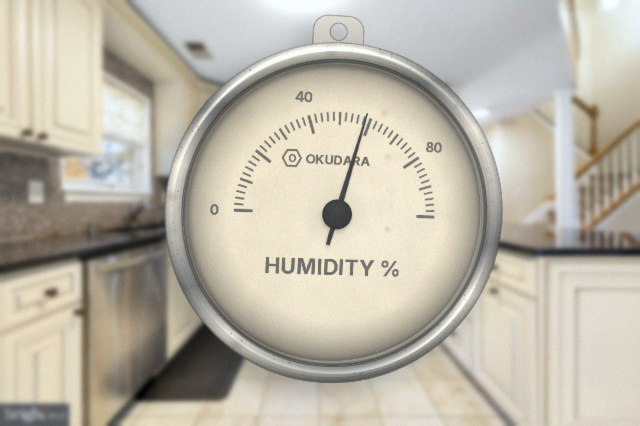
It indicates % 58
